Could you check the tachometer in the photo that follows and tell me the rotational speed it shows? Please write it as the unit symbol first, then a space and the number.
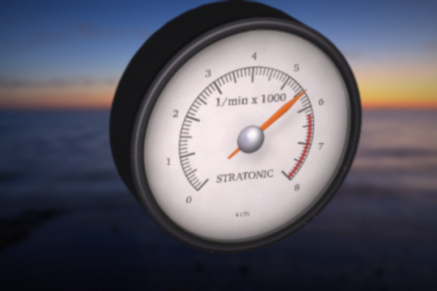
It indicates rpm 5500
